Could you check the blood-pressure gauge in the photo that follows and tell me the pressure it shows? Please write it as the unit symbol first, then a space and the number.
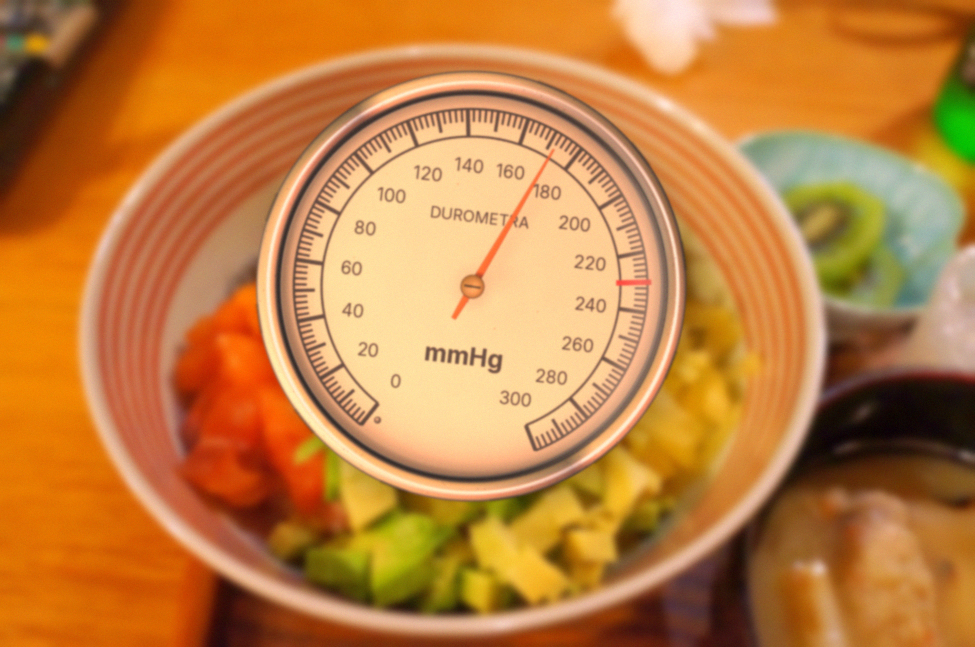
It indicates mmHg 172
